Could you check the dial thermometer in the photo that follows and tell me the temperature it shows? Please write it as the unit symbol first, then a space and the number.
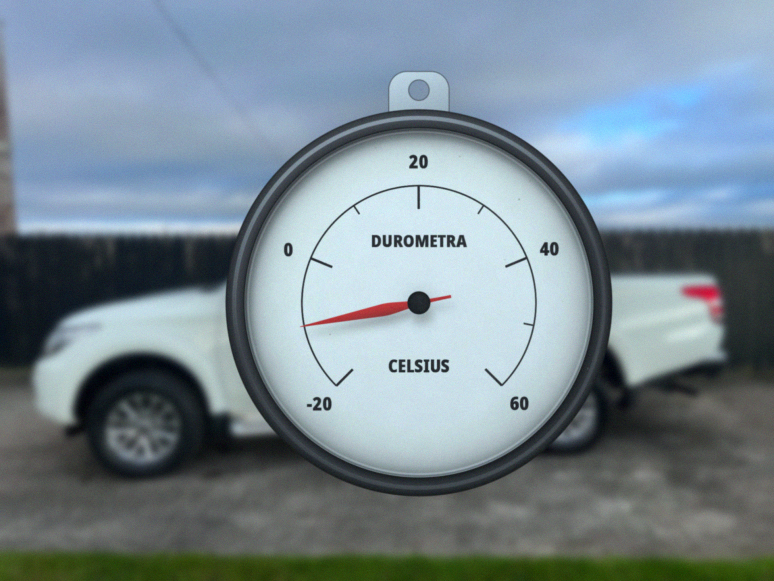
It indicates °C -10
